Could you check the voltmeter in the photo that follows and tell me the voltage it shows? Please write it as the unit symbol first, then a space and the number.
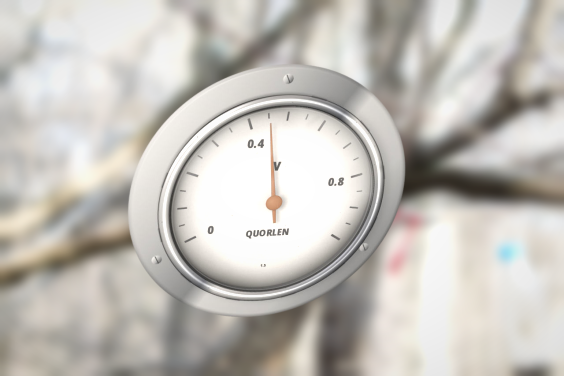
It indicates V 0.45
